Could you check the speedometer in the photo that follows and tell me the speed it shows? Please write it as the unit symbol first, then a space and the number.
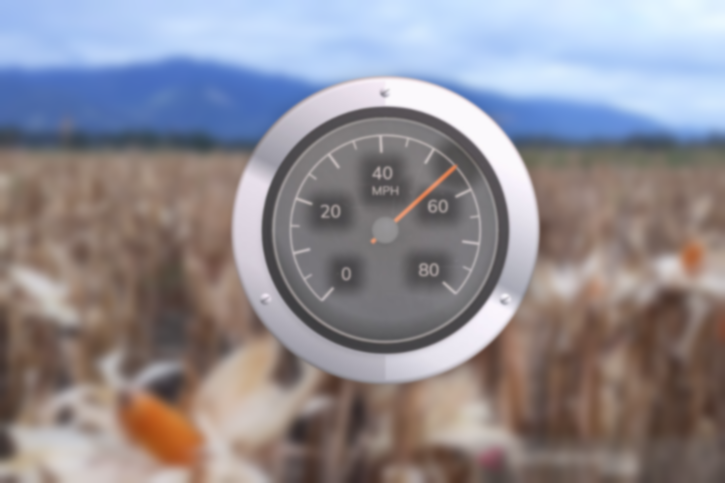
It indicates mph 55
